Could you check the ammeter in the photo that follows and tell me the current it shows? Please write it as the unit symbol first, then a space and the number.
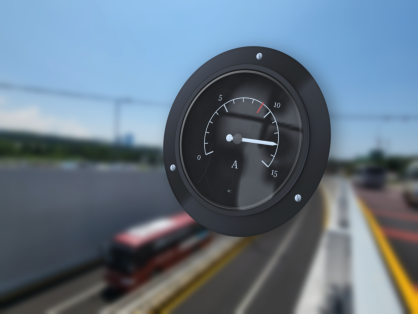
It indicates A 13
